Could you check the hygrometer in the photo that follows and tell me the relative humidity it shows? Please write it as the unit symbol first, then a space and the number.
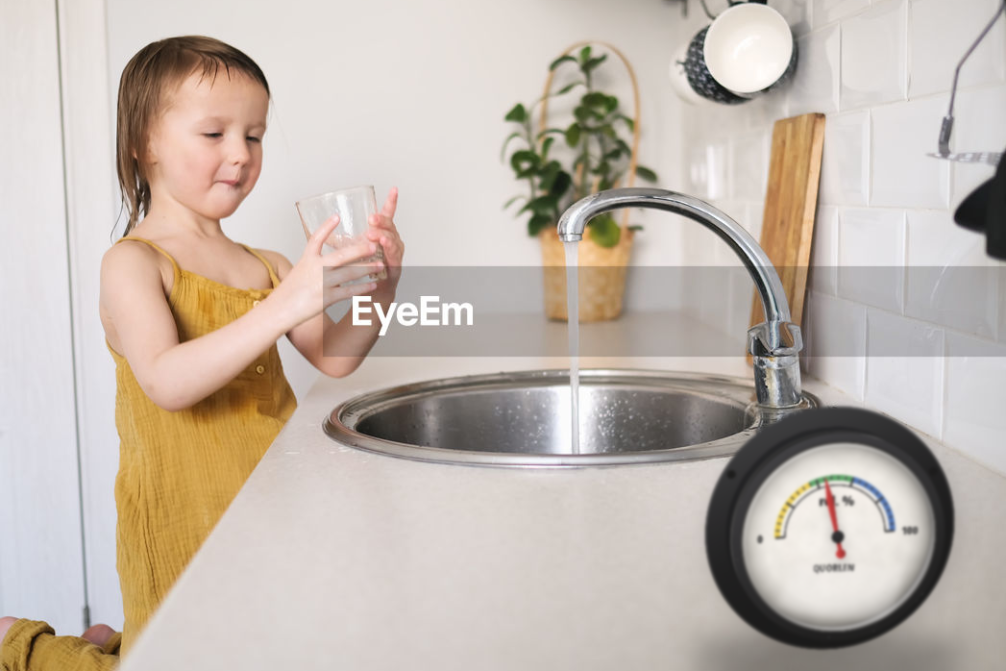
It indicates % 44
